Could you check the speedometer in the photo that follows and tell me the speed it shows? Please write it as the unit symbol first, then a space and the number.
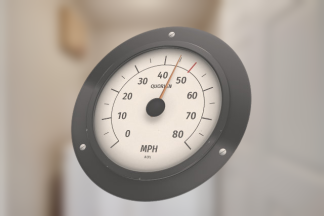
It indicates mph 45
